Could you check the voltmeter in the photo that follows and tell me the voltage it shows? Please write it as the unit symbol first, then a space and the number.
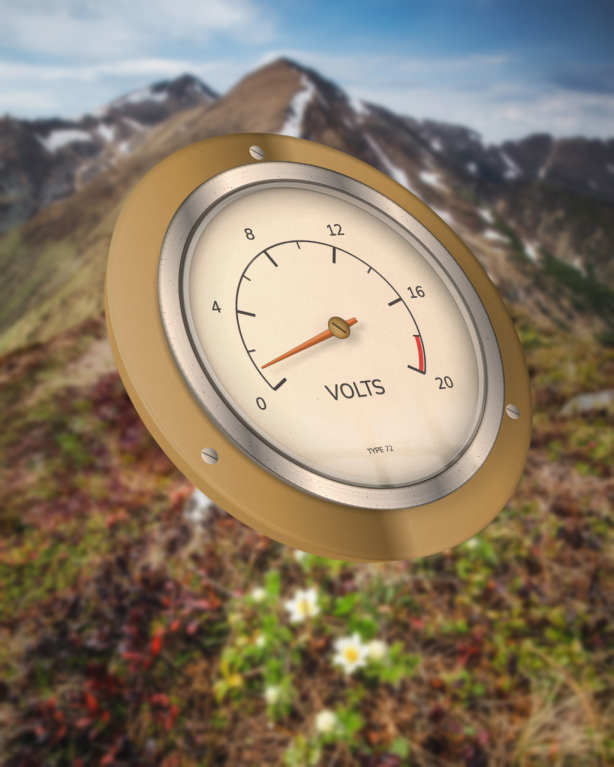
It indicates V 1
